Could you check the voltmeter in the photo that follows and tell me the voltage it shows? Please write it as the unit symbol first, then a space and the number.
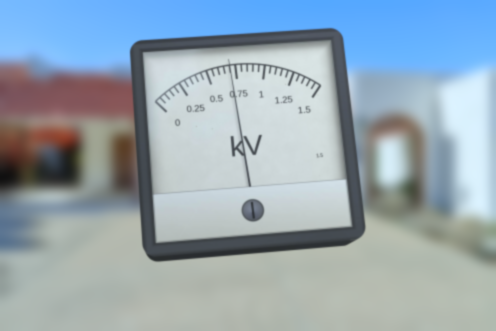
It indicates kV 0.7
